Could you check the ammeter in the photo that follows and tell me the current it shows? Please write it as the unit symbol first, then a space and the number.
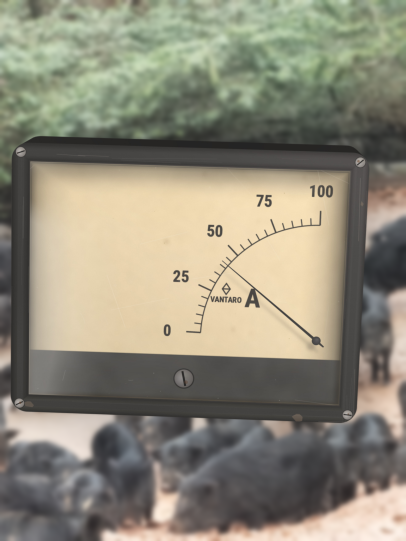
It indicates A 42.5
